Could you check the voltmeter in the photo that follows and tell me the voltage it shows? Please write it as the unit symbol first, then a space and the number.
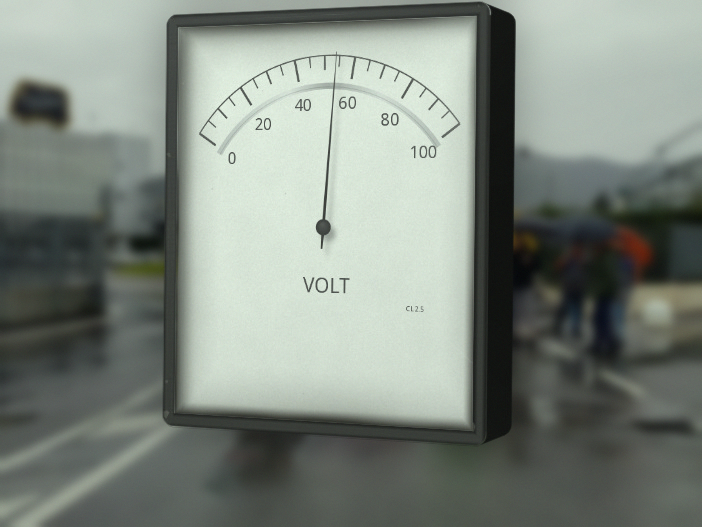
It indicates V 55
